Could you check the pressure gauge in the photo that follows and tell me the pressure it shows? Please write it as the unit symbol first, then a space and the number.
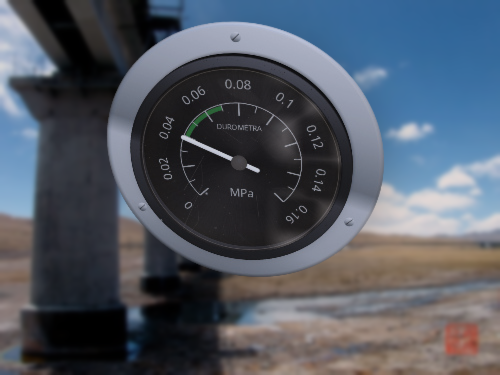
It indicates MPa 0.04
